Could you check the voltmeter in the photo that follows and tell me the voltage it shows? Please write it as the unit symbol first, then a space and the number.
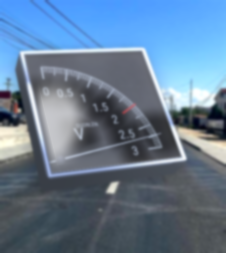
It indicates V 2.75
